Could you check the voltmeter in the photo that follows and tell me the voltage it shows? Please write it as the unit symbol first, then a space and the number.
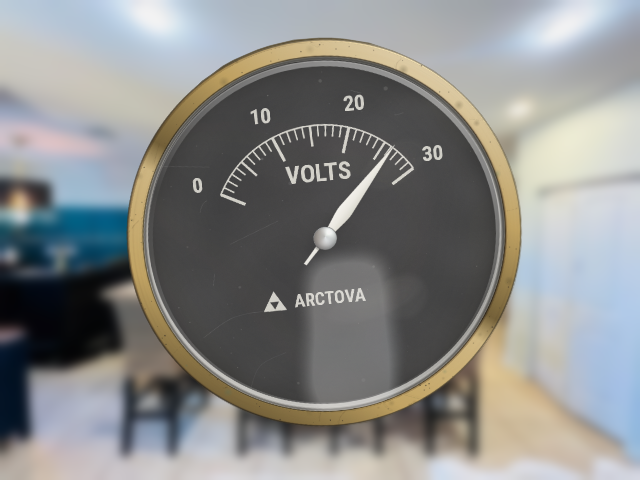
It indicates V 26
